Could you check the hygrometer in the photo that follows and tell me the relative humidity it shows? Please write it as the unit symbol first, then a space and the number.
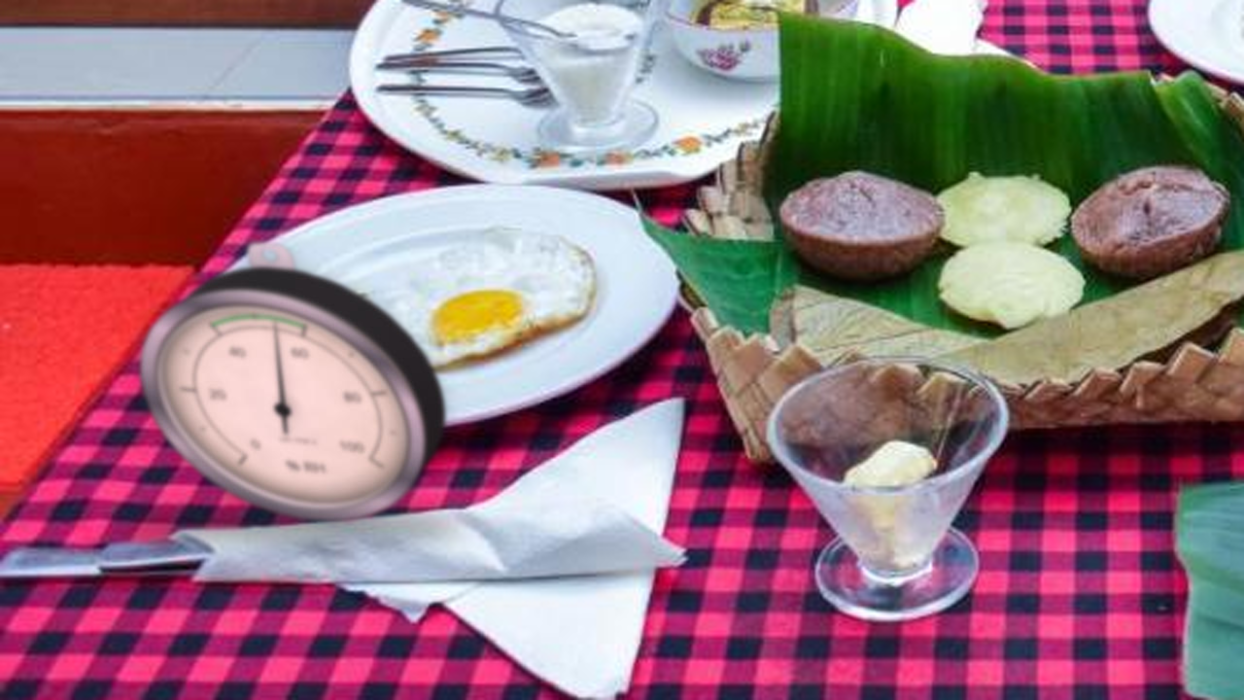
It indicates % 55
